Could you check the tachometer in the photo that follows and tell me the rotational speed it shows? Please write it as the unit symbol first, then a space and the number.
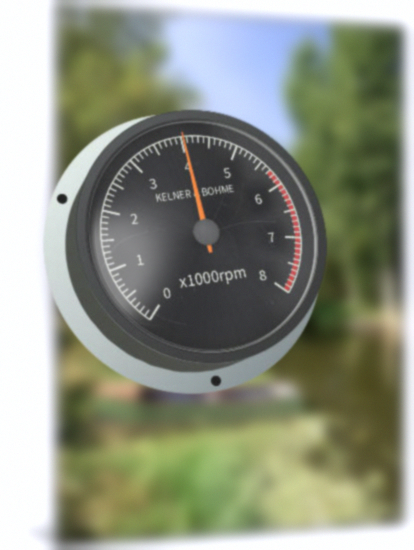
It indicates rpm 4000
